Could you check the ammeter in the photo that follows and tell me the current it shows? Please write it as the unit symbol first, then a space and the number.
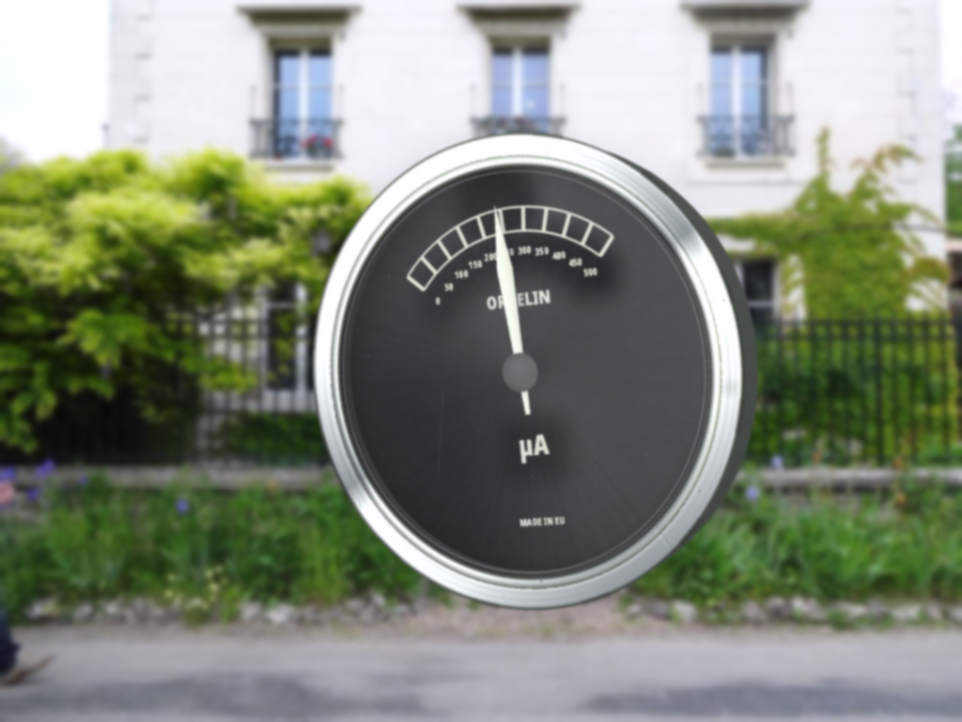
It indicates µA 250
